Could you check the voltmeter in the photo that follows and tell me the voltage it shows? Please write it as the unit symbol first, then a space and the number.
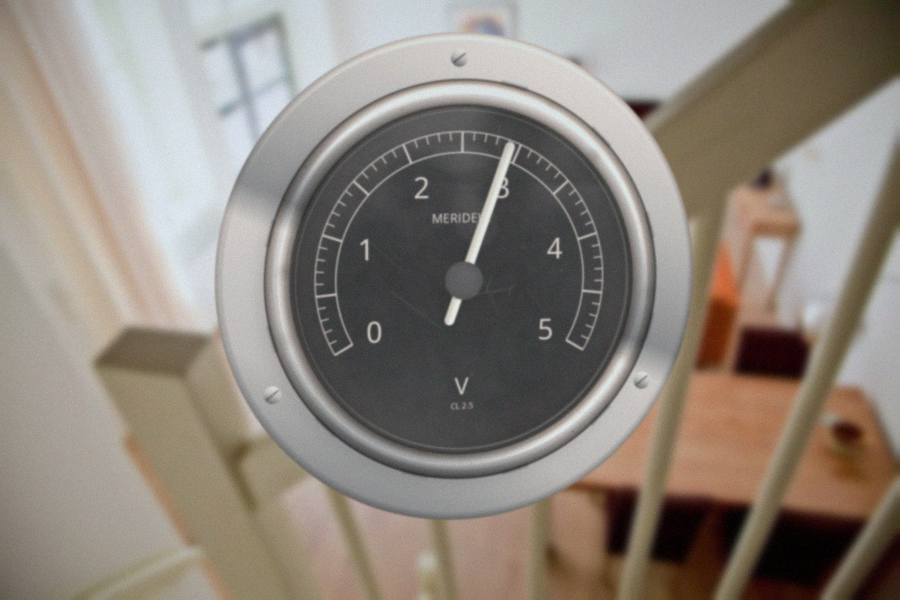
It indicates V 2.9
